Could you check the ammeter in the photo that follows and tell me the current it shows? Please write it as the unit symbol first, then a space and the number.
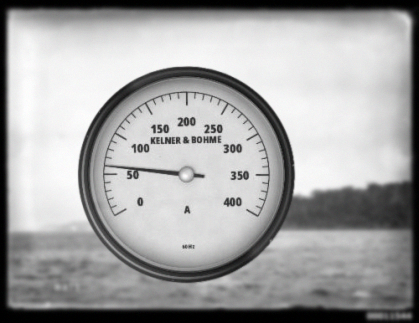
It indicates A 60
